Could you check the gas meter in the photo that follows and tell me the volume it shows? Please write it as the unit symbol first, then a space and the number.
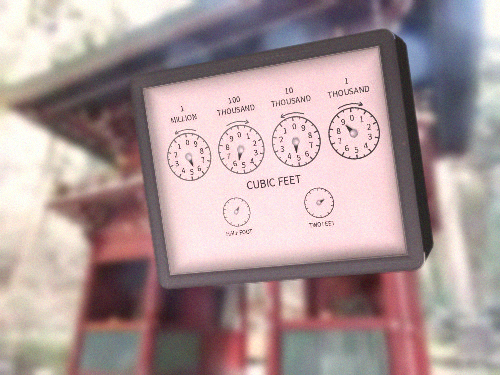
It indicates ft³ 554900
